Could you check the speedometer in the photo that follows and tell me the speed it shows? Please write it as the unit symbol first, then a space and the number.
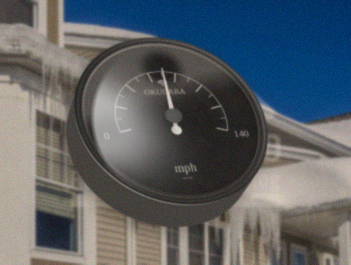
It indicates mph 70
